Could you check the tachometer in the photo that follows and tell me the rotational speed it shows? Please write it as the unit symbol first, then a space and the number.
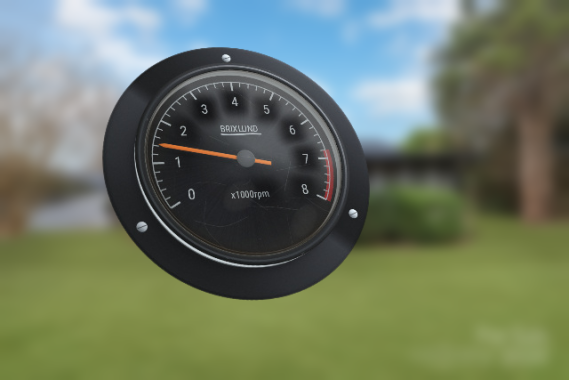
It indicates rpm 1400
